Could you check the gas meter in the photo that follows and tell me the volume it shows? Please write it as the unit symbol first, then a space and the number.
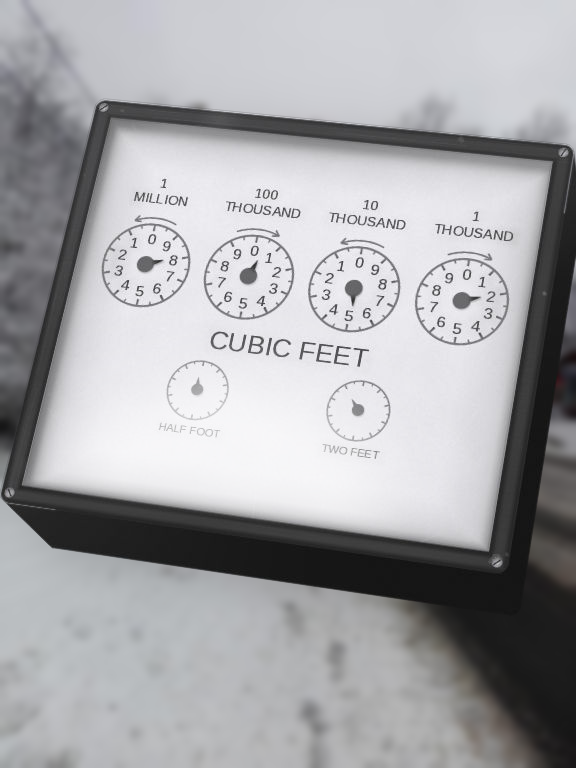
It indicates ft³ 805200
